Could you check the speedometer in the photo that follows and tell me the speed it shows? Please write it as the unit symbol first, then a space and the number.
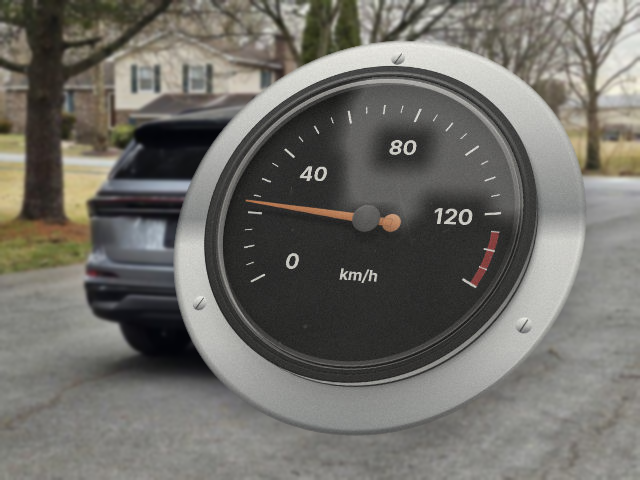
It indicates km/h 22.5
